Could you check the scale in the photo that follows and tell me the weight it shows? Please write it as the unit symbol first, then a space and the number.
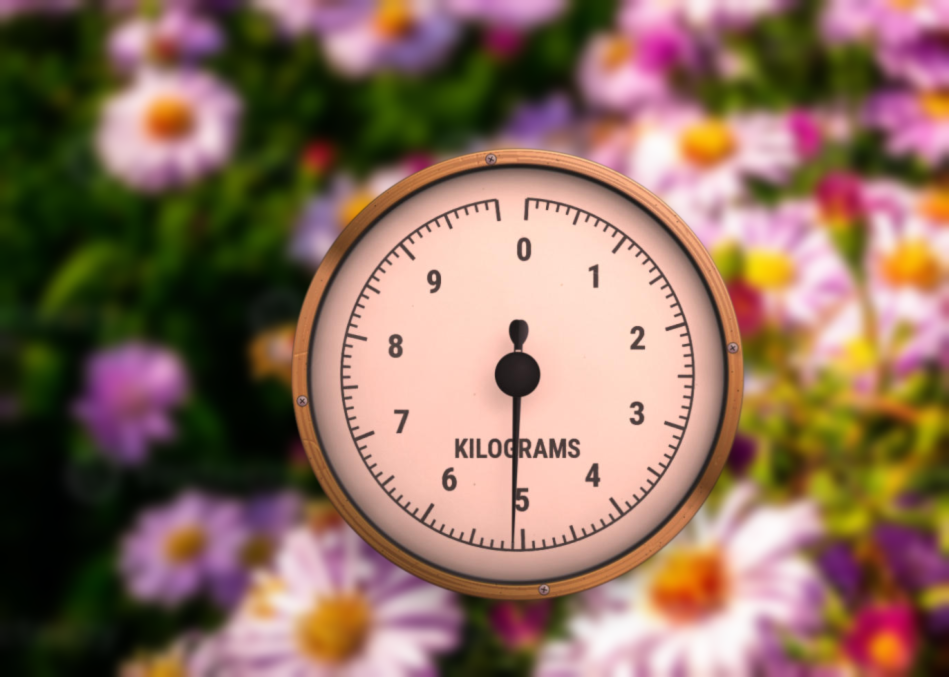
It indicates kg 5.1
